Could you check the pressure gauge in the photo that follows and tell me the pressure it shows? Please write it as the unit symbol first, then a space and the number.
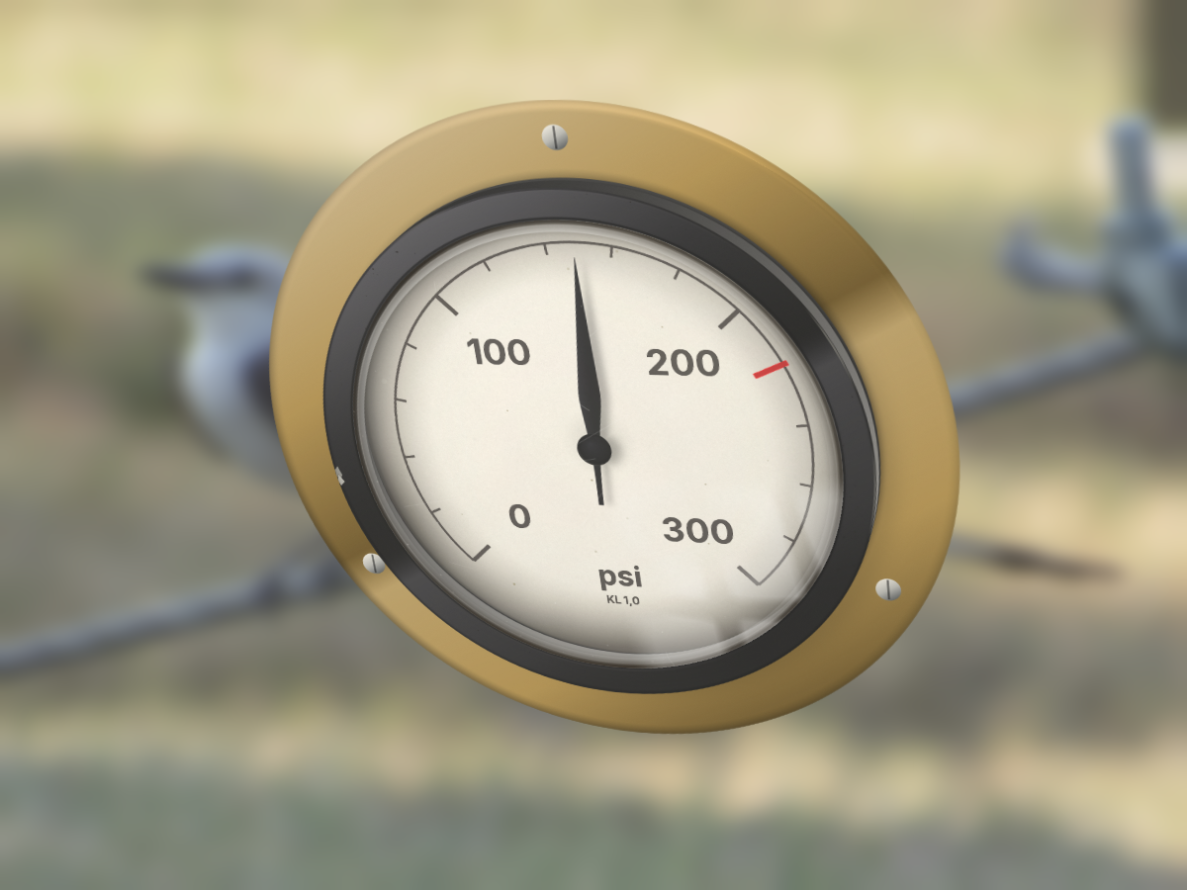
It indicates psi 150
